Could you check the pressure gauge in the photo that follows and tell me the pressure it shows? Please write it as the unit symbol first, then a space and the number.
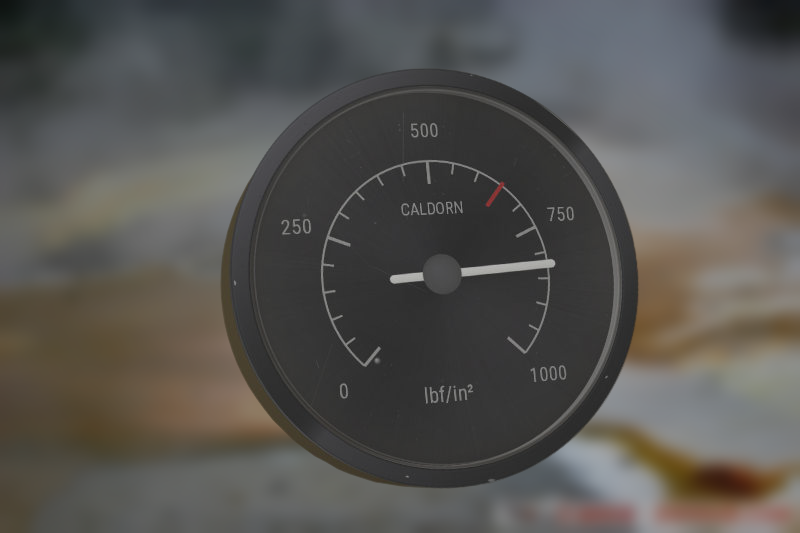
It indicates psi 825
